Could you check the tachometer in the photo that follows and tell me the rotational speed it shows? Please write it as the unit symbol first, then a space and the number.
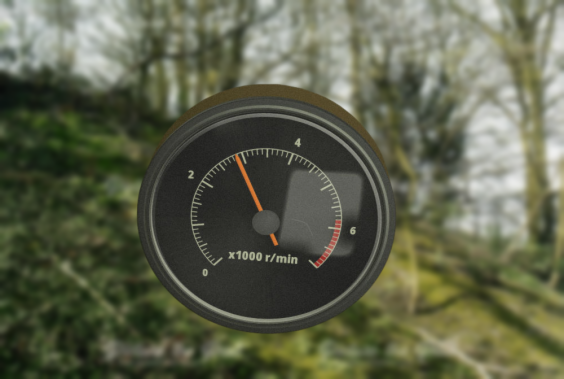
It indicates rpm 2900
